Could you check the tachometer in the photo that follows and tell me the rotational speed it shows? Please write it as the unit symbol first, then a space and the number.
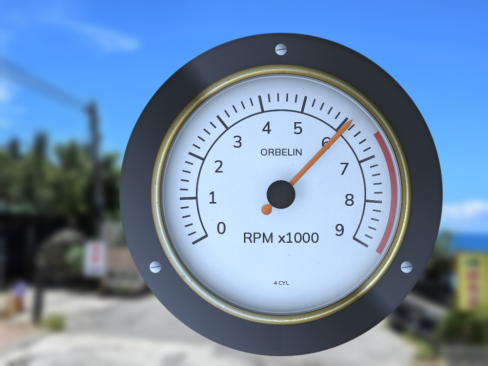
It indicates rpm 6100
